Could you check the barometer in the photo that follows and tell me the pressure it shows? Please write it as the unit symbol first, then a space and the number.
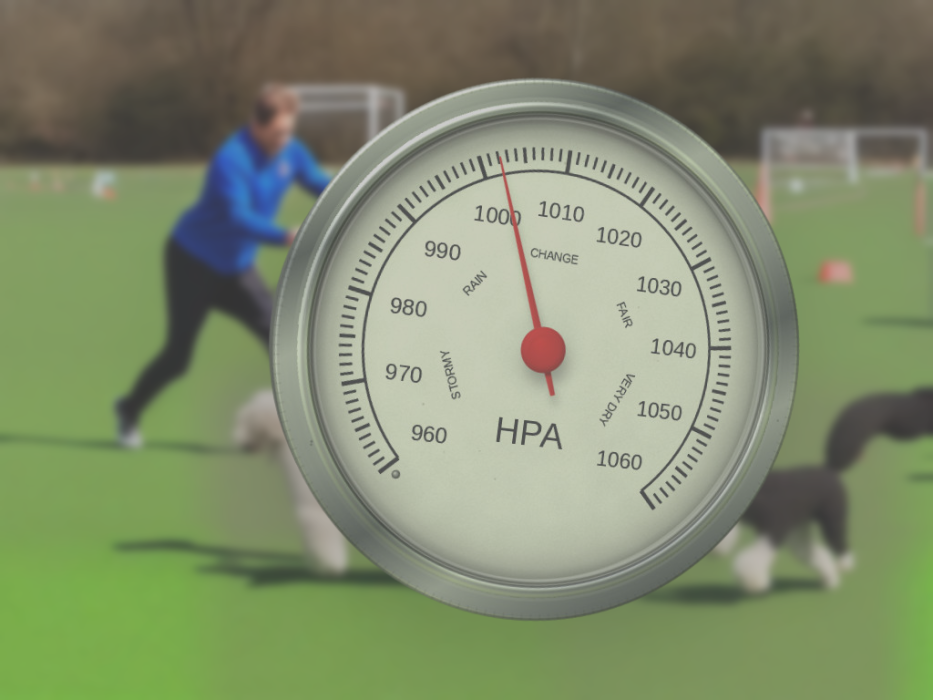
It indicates hPa 1002
